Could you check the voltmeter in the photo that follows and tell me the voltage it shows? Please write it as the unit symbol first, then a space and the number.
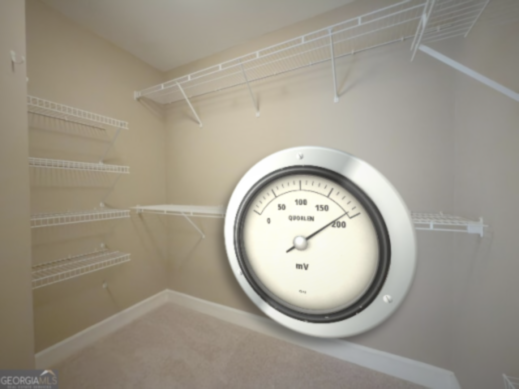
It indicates mV 190
